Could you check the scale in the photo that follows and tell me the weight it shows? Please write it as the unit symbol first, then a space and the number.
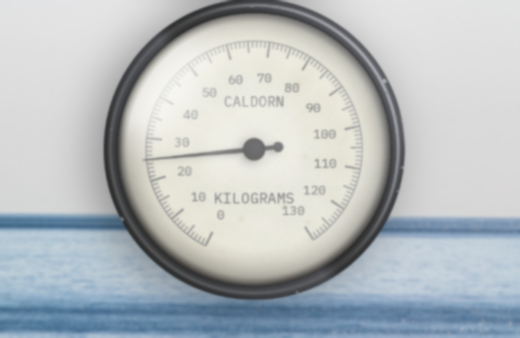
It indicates kg 25
